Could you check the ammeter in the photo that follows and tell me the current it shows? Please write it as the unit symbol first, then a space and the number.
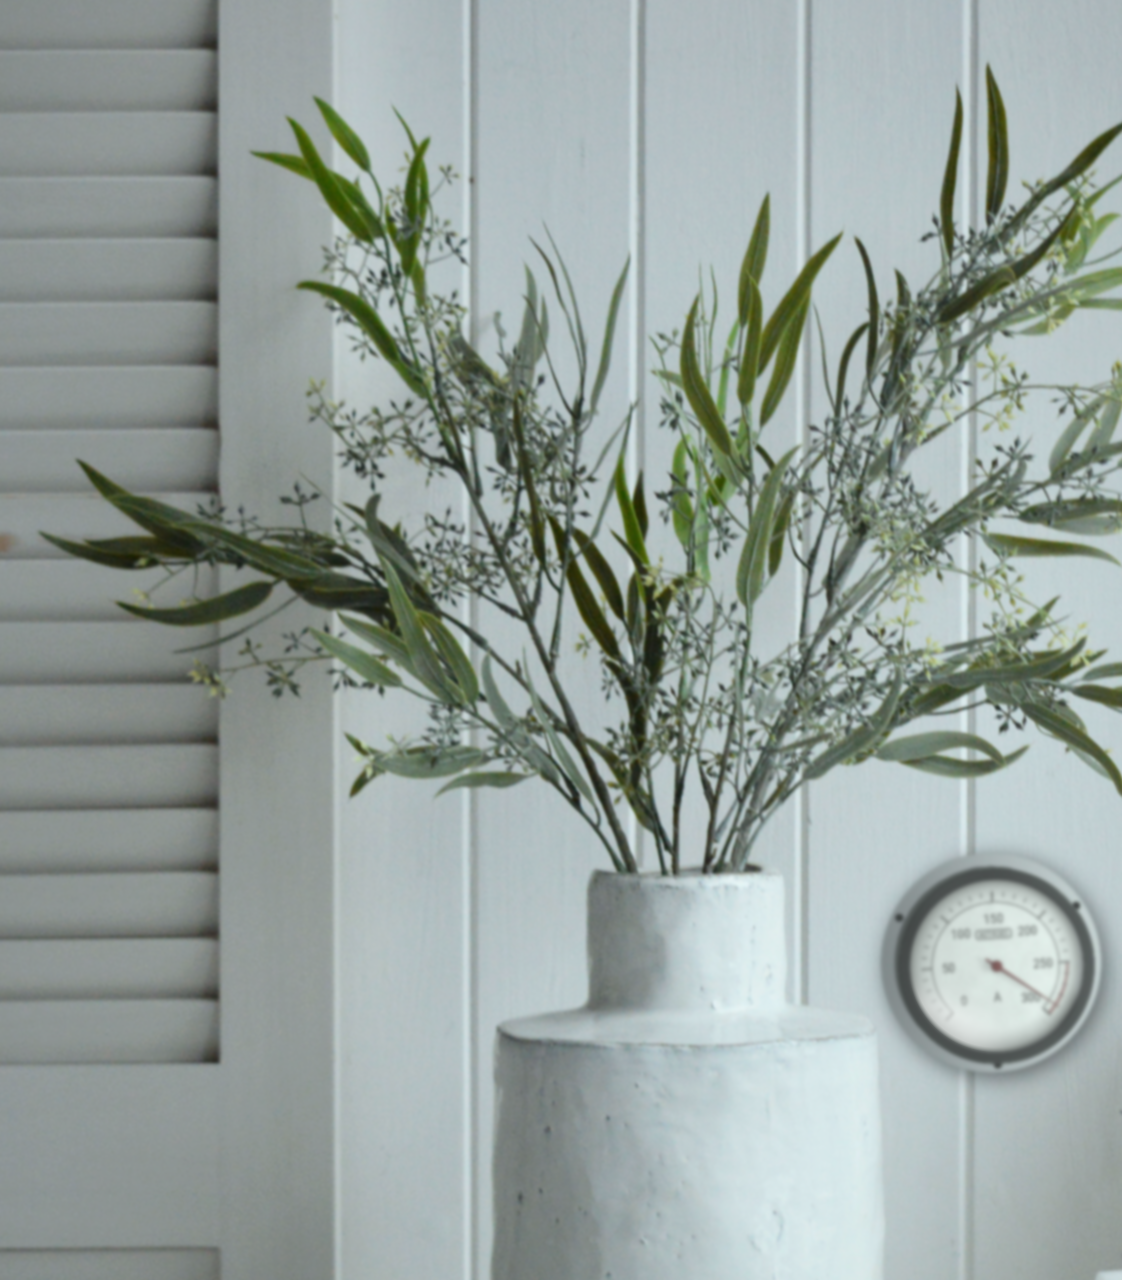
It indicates A 290
